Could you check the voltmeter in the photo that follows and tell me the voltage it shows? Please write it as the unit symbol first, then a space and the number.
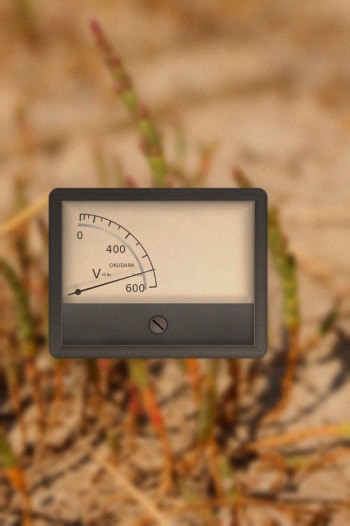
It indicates V 550
